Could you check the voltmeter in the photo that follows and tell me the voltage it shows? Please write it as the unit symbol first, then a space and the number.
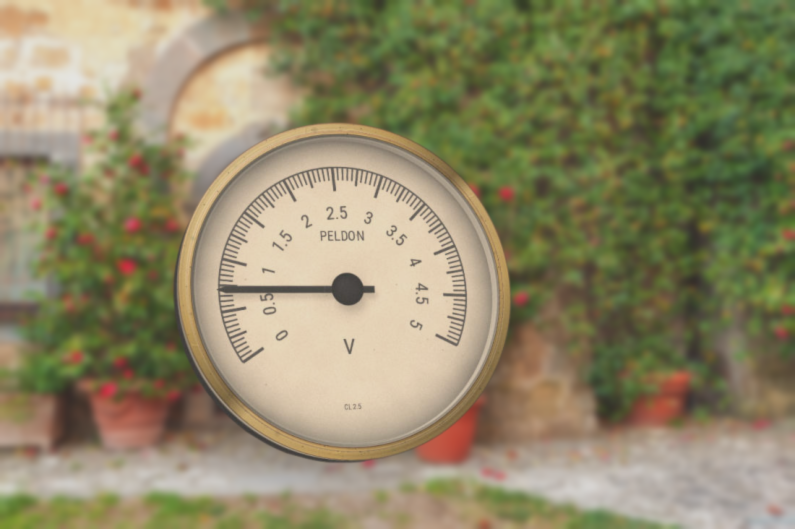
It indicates V 0.7
